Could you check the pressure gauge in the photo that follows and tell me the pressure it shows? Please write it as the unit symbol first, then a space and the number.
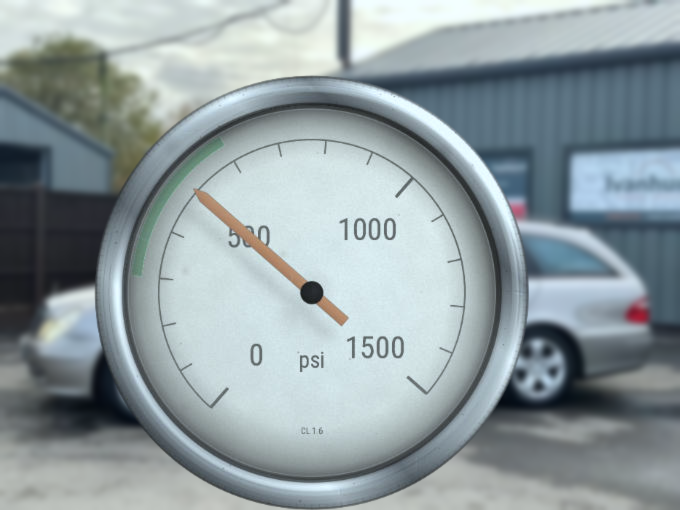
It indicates psi 500
